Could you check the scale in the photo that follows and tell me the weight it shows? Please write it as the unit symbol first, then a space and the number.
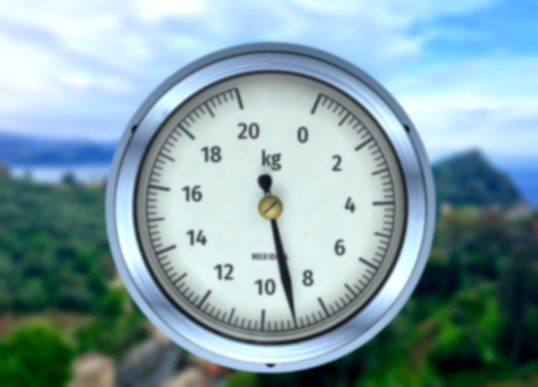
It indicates kg 9
